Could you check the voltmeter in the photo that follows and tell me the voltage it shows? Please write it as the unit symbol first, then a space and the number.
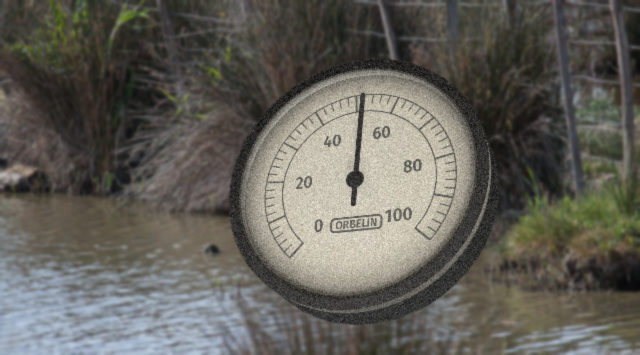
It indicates V 52
